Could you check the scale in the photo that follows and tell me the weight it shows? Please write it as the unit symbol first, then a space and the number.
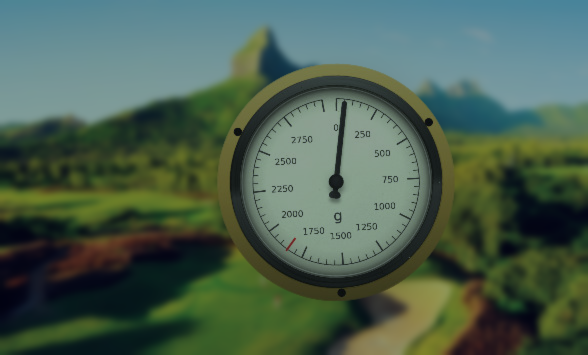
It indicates g 50
